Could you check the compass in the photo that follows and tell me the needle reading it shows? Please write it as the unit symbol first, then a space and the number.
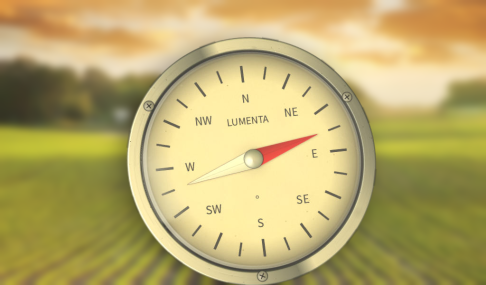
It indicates ° 75
